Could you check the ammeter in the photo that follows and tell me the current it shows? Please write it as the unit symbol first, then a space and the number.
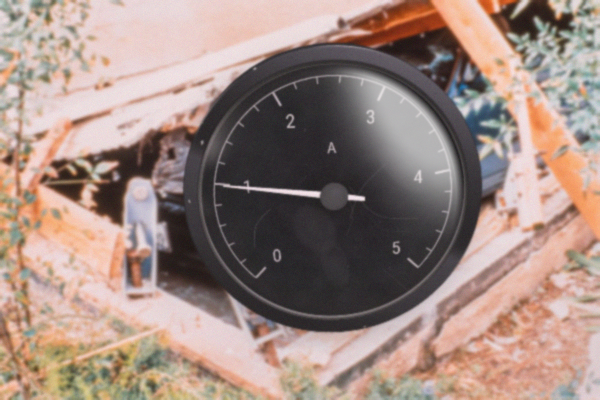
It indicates A 1
